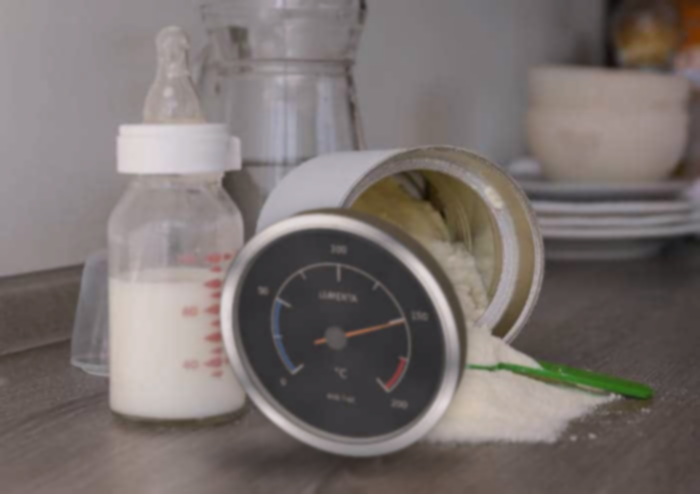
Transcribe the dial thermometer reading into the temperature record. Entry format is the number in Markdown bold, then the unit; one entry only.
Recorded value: **150** °C
